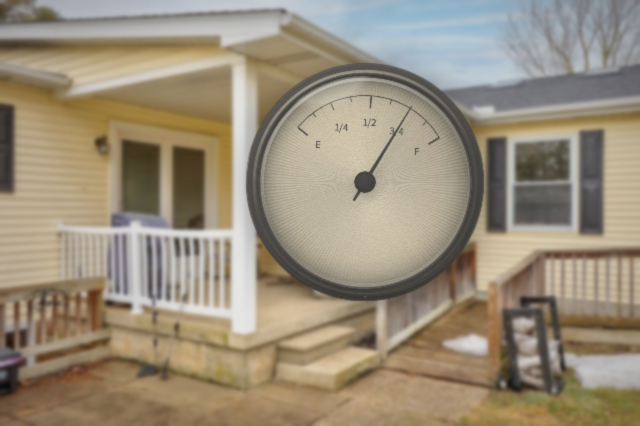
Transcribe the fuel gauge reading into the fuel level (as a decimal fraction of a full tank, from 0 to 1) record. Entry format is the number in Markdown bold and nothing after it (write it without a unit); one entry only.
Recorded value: **0.75**
